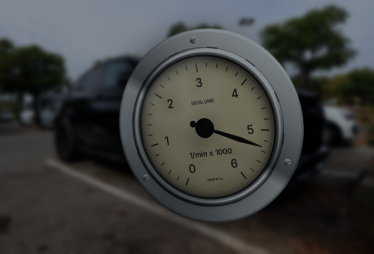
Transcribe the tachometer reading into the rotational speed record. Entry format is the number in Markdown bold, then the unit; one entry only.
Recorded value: **5300** rpm
